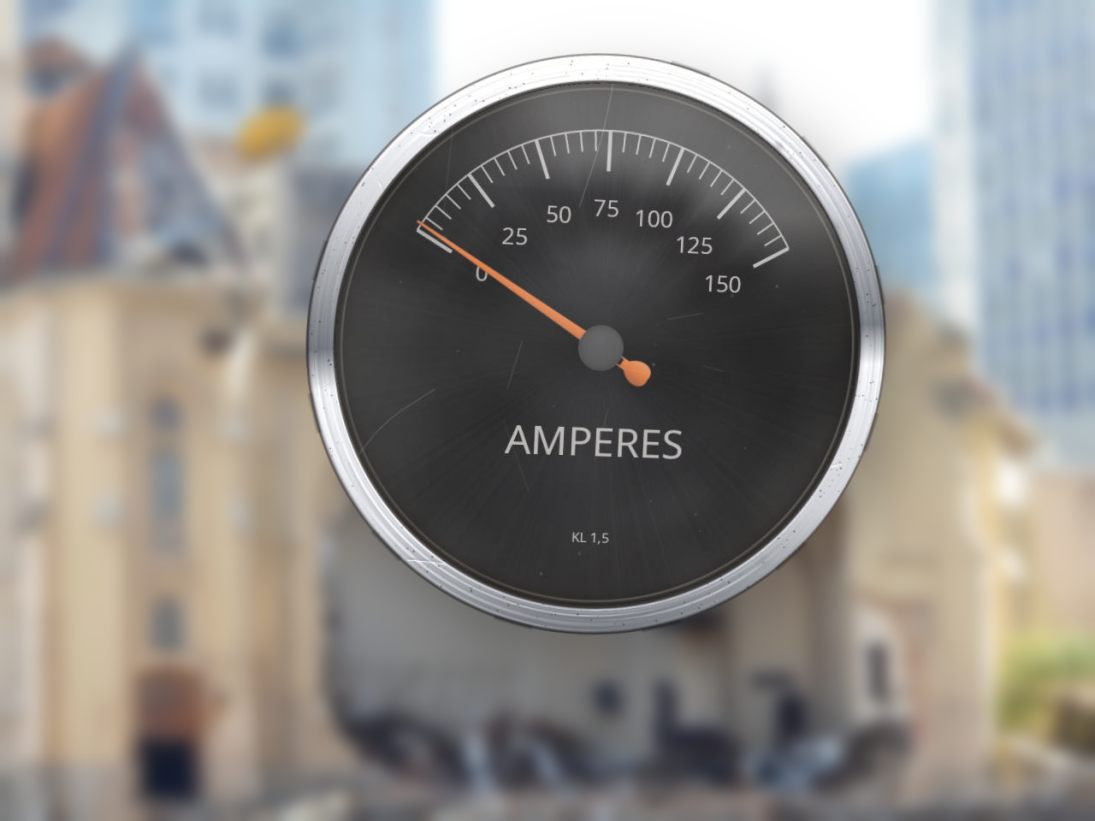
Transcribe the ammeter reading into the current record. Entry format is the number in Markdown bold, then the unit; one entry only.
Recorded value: **2.5** A
